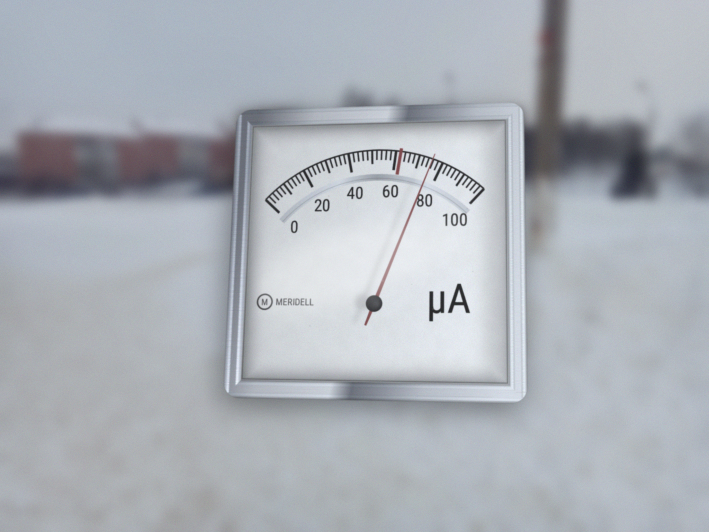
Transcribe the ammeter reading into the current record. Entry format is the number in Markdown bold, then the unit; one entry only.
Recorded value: **76** µA
